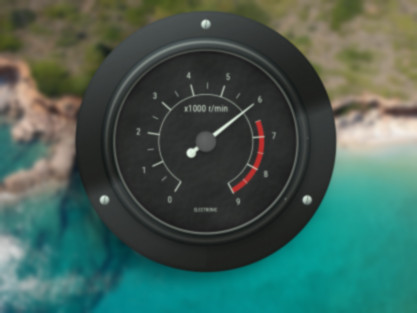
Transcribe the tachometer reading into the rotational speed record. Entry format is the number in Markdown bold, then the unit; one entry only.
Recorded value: **6000** rpm
